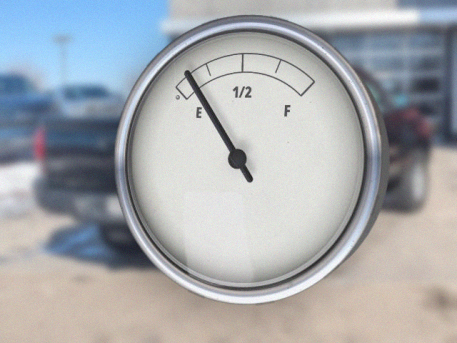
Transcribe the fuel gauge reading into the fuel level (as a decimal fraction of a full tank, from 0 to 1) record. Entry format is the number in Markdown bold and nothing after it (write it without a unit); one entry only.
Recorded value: **0.125**
